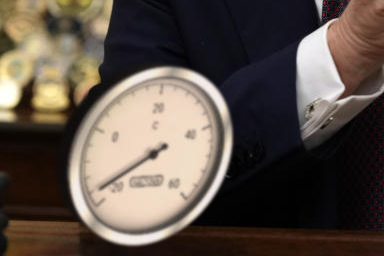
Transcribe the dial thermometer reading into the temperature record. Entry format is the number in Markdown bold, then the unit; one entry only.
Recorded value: **-16** °C
